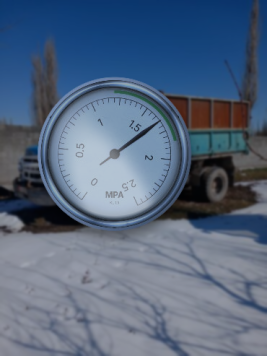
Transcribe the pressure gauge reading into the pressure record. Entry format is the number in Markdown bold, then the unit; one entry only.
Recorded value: **1.65** MPa
